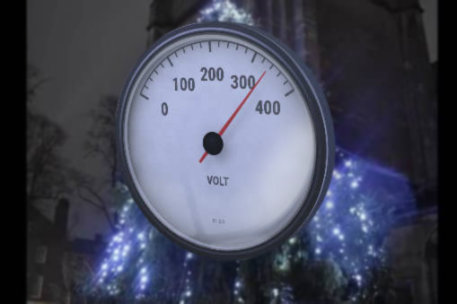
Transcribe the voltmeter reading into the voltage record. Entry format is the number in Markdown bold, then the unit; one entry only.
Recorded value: **340** V
